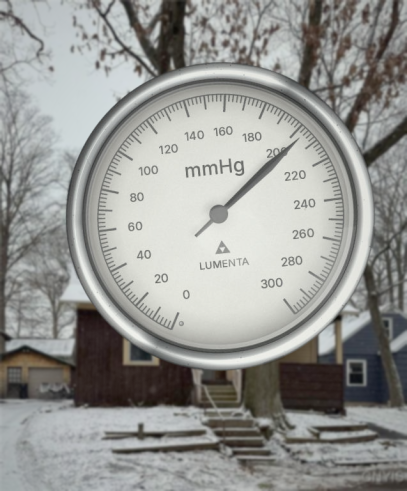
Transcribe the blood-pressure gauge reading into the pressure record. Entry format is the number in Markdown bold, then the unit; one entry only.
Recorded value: **204** mmHg
